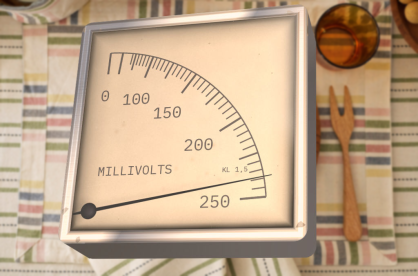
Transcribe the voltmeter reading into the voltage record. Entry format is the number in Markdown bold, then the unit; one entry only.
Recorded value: **240** mV
